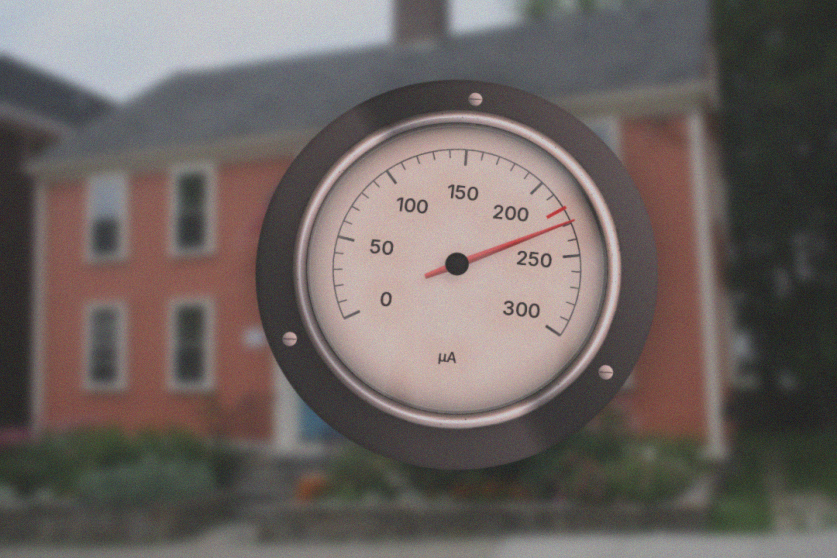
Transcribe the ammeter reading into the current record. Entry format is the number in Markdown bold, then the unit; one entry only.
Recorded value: **230** µA
